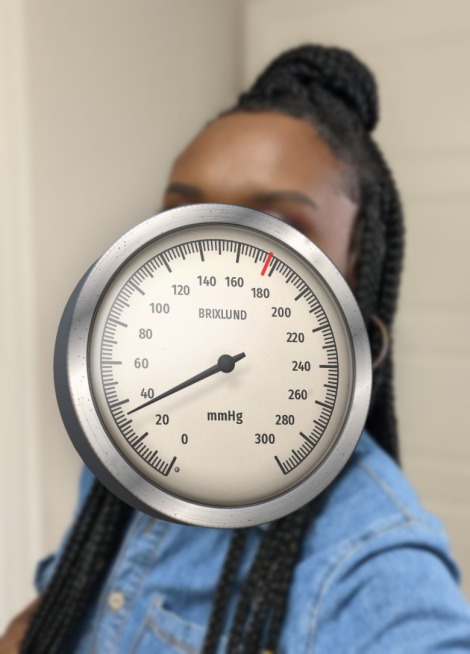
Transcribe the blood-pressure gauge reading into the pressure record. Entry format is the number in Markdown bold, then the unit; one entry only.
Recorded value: **34** mmHg
